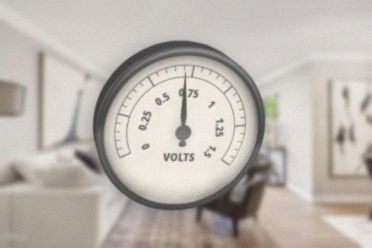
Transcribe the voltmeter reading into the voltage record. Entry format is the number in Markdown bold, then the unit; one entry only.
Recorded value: **0.7** V
